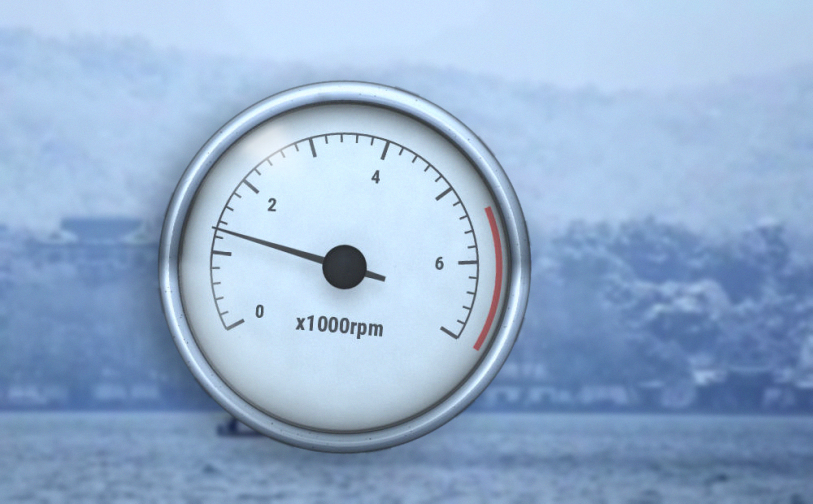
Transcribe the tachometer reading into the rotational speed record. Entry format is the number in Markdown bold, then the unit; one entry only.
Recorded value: **1300** rpm
